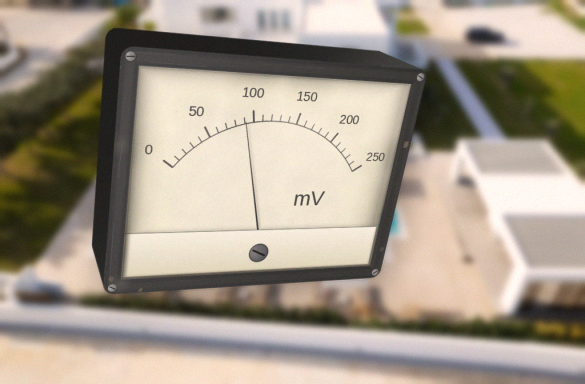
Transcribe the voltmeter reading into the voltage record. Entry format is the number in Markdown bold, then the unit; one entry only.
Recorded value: **90** mV
